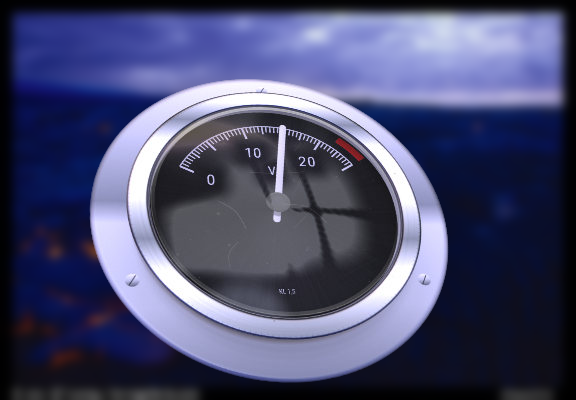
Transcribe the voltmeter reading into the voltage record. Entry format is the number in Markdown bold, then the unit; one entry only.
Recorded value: **15** V
